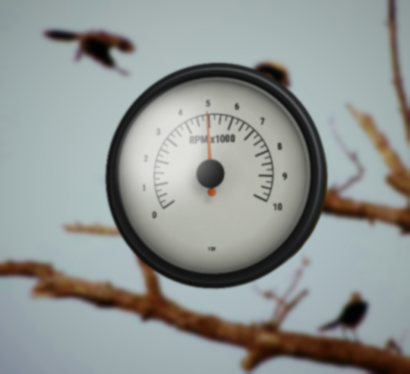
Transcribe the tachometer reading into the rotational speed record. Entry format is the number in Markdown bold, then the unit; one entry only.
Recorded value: **5000** rpm
